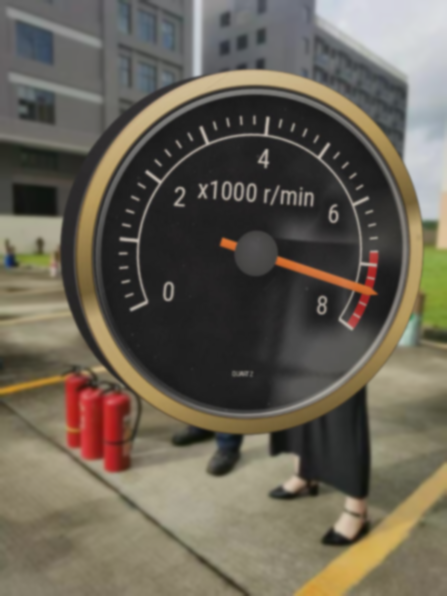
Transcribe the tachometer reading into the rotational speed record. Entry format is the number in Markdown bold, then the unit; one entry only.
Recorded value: **7400** rpm
